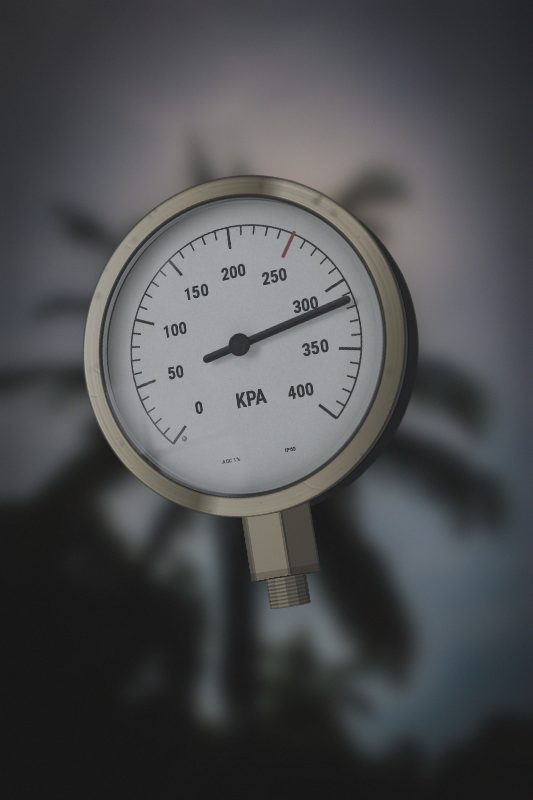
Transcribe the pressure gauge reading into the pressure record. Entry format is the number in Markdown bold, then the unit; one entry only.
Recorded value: **315** kPa
